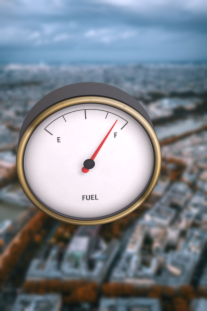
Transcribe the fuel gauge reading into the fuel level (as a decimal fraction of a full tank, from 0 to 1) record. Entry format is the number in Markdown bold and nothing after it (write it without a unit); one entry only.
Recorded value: **0.875**
